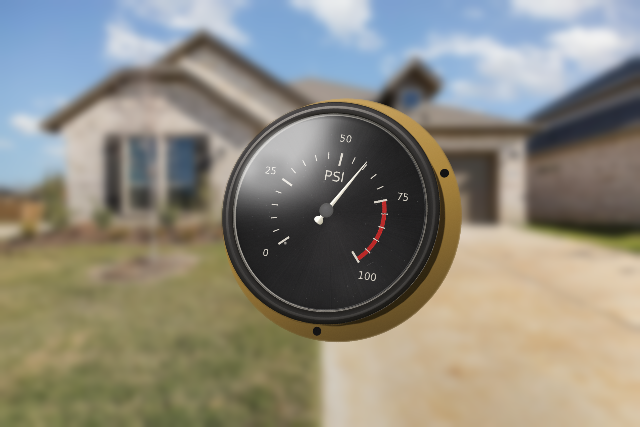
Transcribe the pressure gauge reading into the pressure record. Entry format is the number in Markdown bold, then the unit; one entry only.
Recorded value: **60** psi
